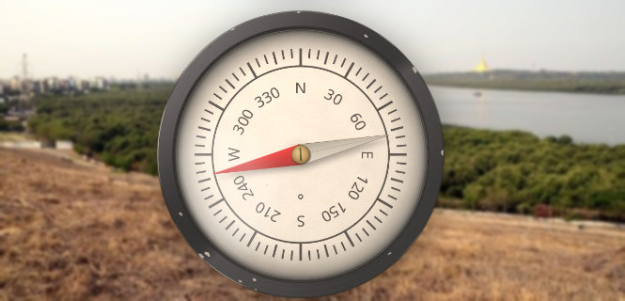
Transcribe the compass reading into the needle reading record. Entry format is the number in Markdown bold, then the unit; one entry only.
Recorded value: **257.5** °
